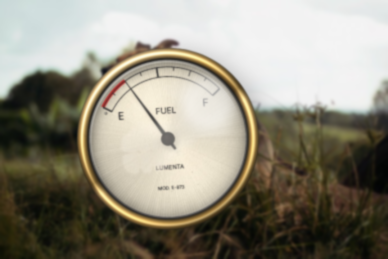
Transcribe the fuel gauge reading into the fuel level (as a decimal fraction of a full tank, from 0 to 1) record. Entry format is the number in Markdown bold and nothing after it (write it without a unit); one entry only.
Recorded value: **0.25**
